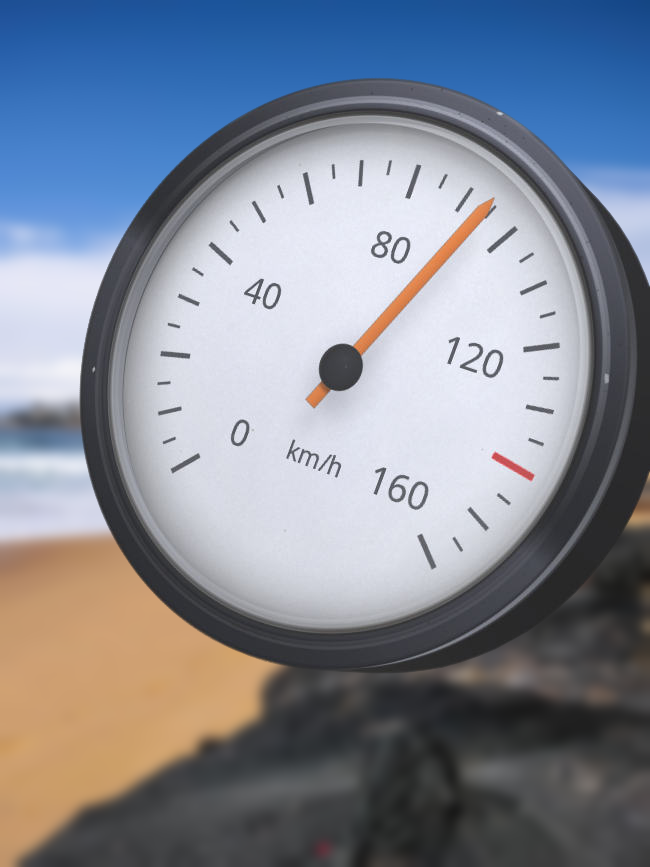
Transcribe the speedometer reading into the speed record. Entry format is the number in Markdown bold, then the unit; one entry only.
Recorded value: **95** km/h
